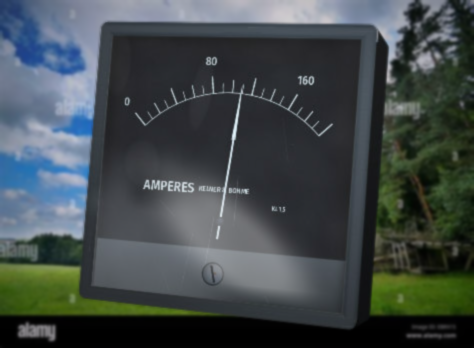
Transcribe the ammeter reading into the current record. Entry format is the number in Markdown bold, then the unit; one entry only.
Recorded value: **110** A
